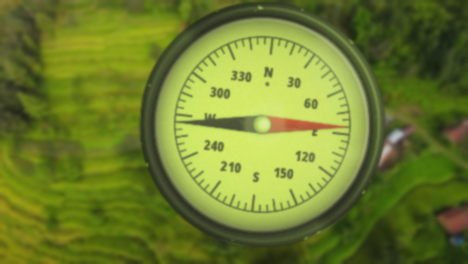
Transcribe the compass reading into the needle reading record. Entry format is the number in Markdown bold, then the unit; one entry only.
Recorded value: **85** °
